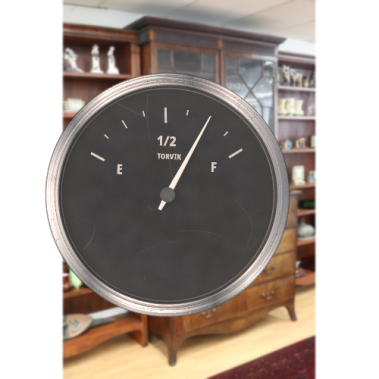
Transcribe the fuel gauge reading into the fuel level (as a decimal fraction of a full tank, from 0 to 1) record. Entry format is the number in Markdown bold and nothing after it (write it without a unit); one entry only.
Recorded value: **0.75**
